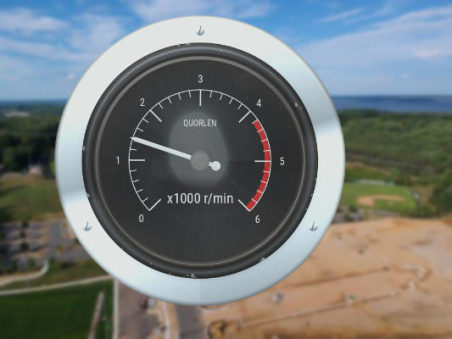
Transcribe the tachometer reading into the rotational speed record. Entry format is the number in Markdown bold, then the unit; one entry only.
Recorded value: **1400** rpm
